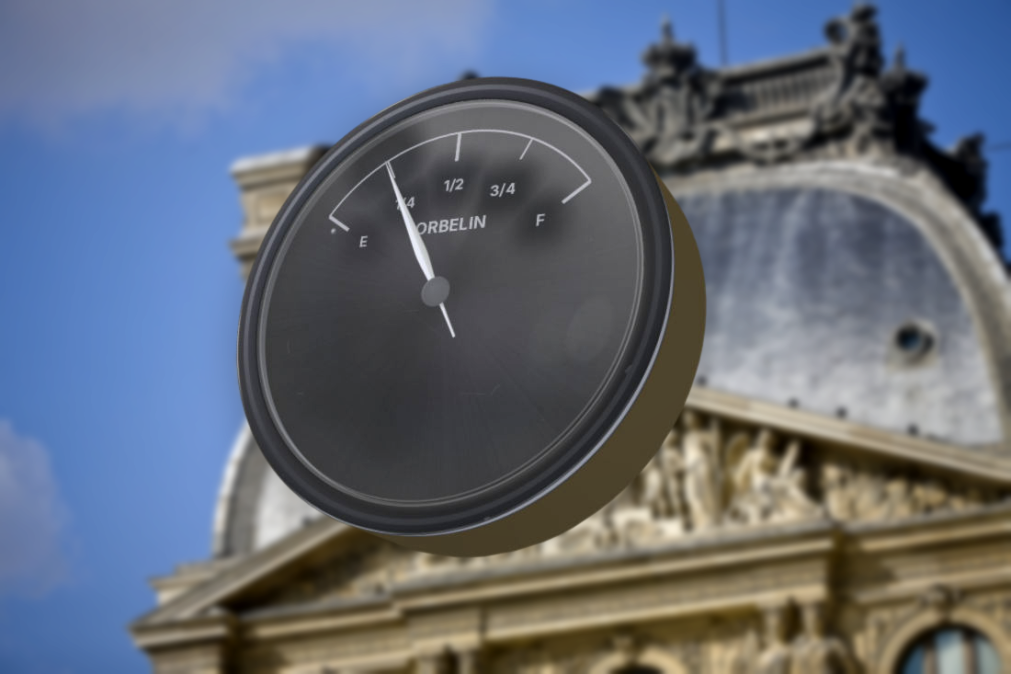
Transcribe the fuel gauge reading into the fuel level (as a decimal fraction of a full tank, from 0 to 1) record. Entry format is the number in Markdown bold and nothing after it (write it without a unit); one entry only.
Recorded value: **0.25**
